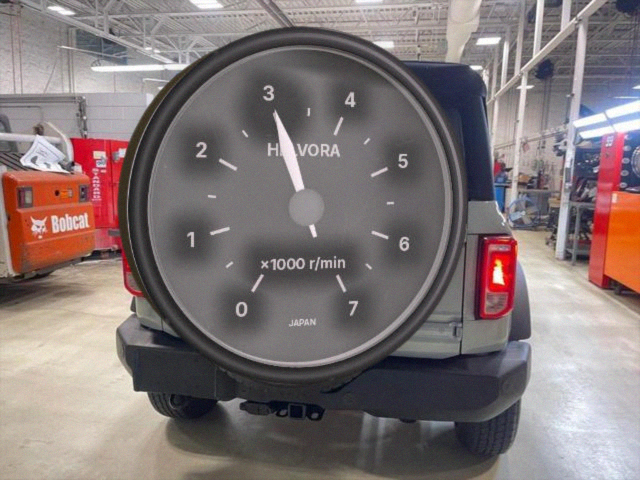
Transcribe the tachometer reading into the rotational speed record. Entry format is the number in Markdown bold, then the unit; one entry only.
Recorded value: **3000** rpm
